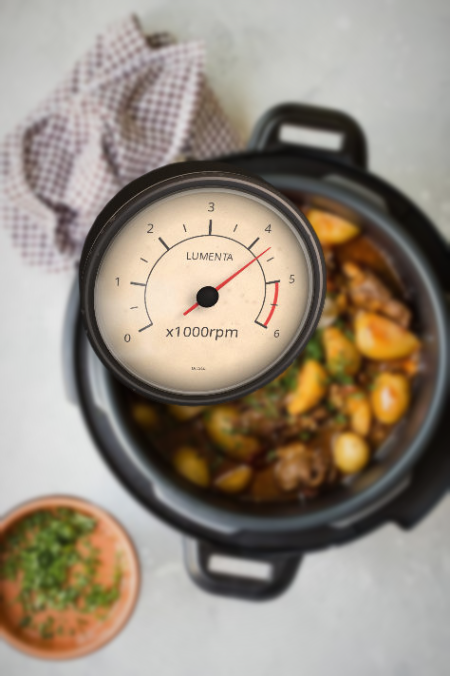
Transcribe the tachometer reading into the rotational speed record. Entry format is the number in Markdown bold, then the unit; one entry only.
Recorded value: **4250** rpm
